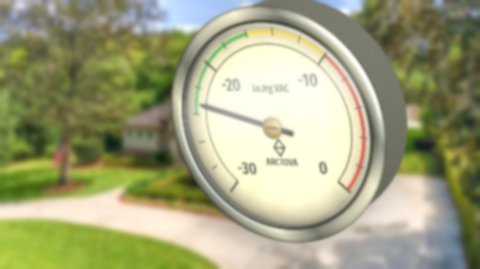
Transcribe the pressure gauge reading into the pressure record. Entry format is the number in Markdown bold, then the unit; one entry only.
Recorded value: **-23** inHg
